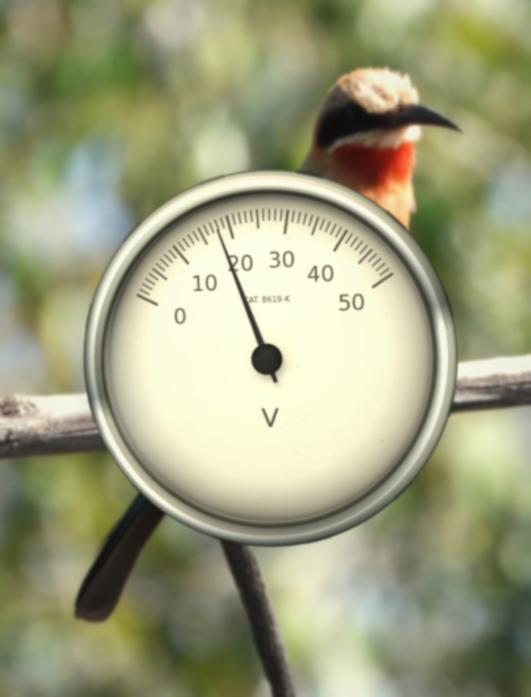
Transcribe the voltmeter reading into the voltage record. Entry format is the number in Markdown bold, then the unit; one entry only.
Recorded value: **18** V
